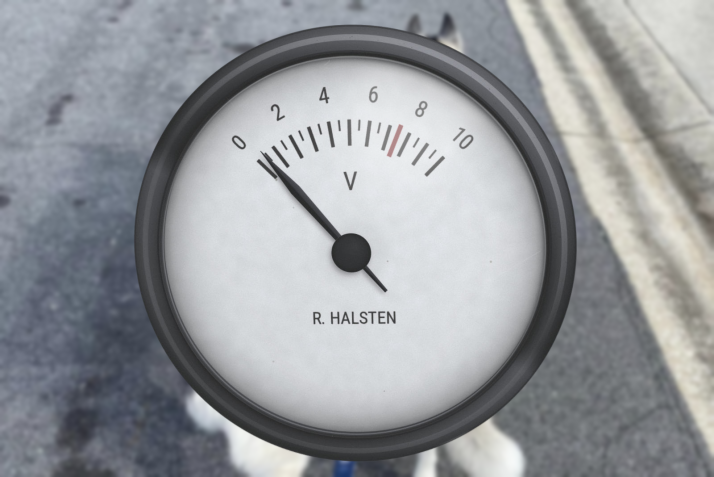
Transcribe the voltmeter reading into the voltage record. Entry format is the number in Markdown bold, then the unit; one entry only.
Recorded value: **0.5** V
